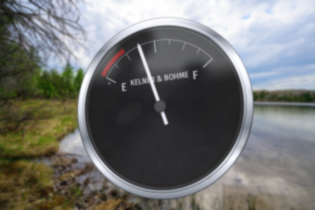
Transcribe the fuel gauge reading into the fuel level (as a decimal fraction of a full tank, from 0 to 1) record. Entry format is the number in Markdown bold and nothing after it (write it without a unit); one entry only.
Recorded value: **0.375**
